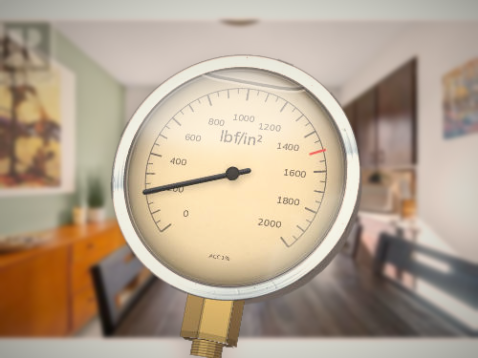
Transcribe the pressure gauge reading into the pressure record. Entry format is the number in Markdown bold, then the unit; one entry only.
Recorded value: **200** psi
